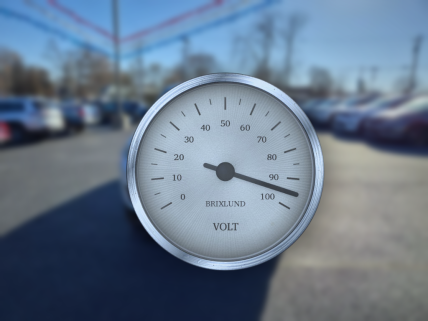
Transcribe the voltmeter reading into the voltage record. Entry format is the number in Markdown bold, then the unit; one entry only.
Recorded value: **95** V
